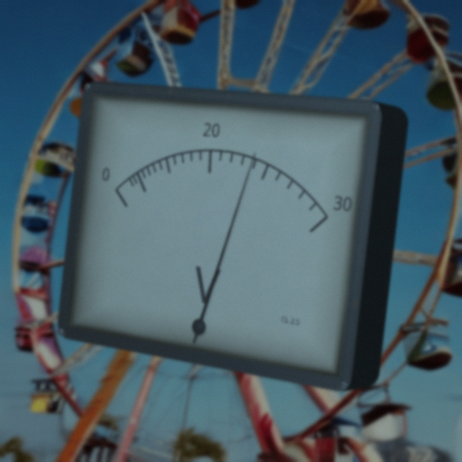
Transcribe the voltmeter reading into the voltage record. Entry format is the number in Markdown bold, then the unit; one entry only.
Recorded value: **24** V
